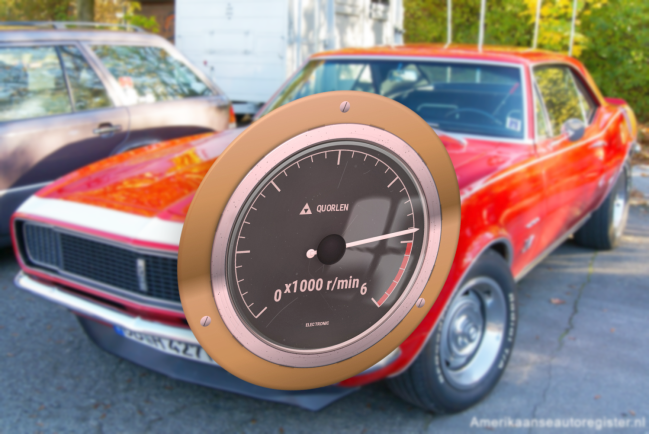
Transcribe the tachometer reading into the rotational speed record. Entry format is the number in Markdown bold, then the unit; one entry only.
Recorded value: **4800** rpm
